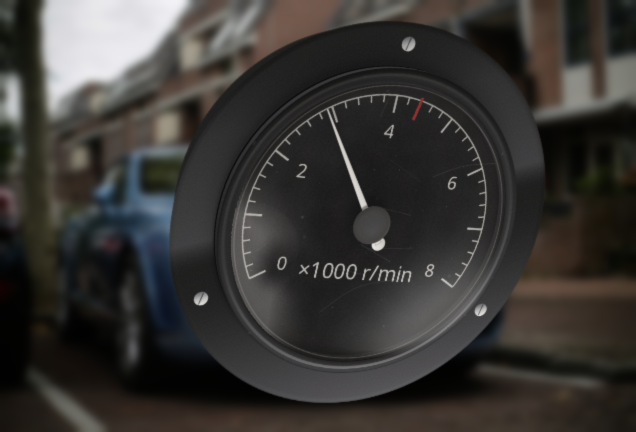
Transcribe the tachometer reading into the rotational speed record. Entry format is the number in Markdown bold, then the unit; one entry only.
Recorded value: **2900** rpm
